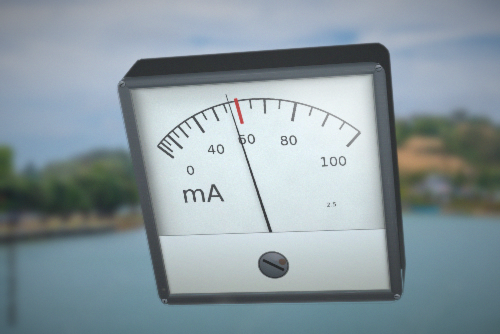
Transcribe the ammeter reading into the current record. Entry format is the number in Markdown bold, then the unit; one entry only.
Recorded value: **57.5** mA
